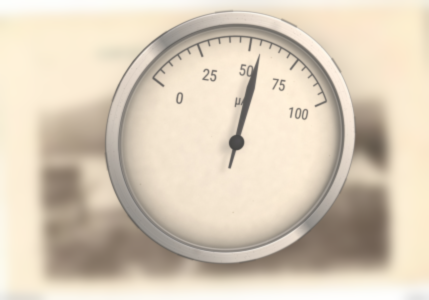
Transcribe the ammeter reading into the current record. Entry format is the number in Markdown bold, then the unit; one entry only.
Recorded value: **55** µA
